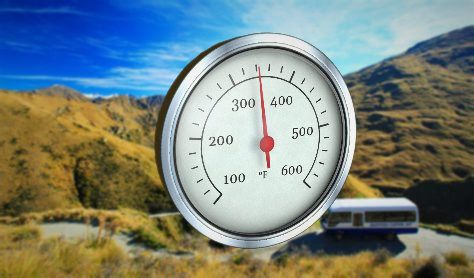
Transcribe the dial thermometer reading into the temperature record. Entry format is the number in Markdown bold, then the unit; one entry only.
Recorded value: **340** °F
